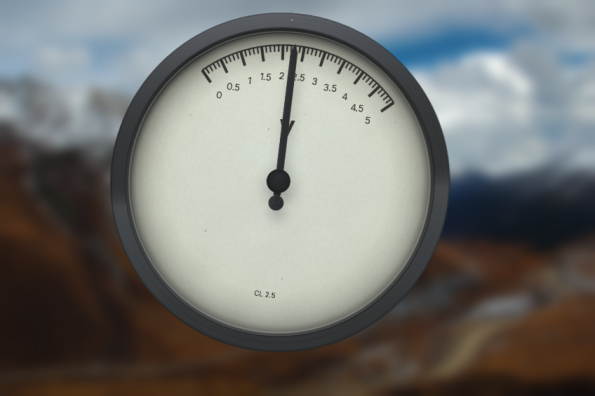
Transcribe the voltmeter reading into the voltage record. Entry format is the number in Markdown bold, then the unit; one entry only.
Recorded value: **2.3** V
